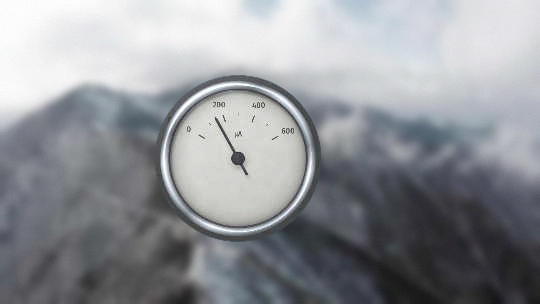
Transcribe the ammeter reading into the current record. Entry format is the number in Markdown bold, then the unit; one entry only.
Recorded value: **150** µA
